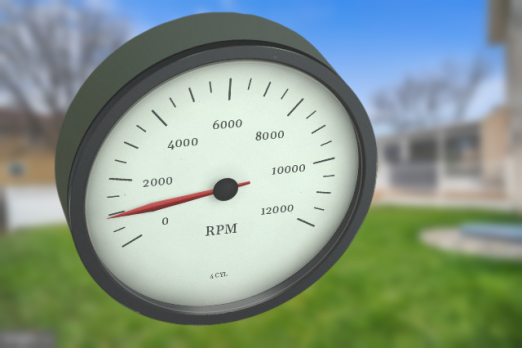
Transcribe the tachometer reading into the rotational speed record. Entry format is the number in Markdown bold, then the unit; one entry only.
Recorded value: **1000** rpm
